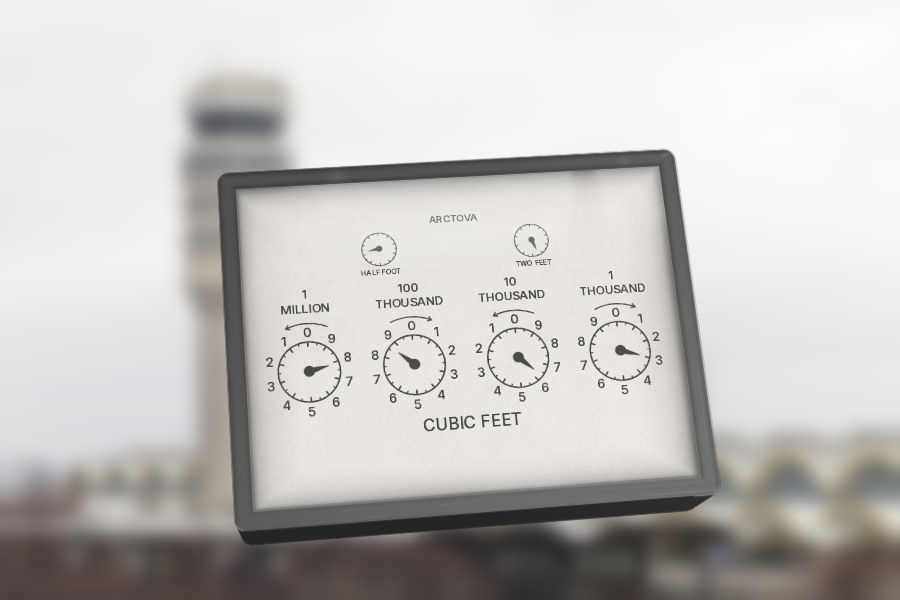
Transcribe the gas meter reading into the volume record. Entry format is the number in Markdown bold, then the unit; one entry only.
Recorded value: **786300** ft³
